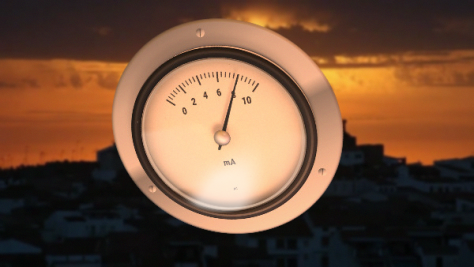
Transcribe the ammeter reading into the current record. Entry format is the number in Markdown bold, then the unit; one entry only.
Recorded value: **8** mA
